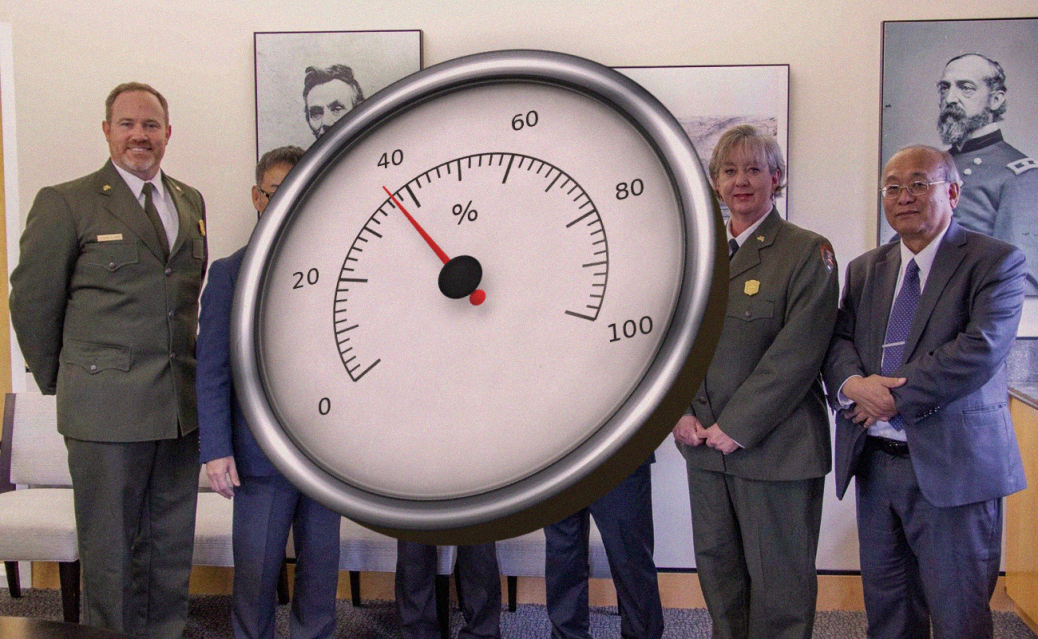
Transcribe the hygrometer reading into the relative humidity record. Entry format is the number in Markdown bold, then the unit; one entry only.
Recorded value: **37** %
